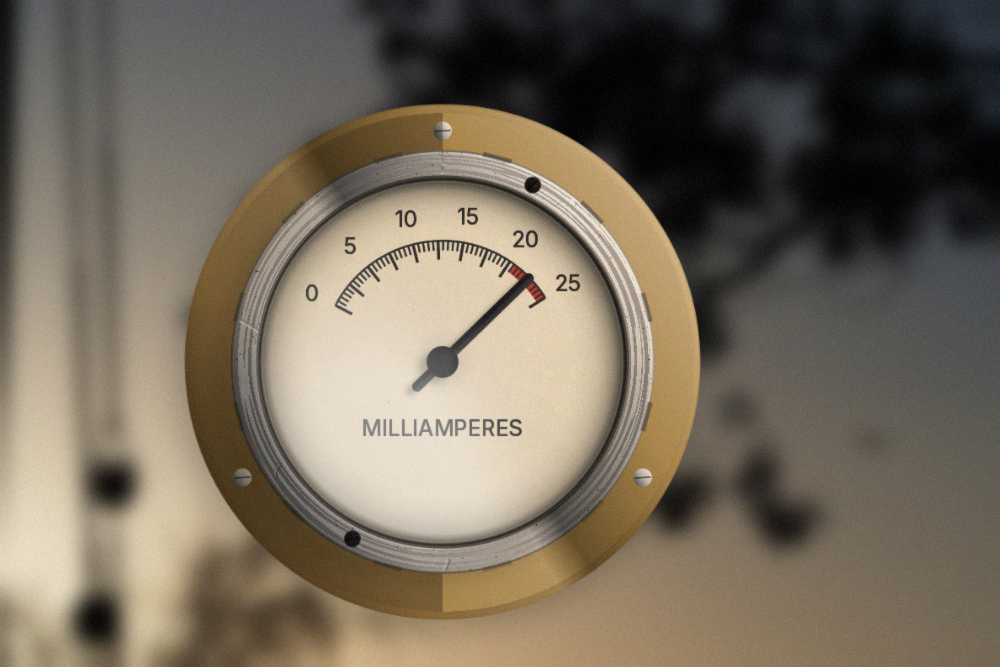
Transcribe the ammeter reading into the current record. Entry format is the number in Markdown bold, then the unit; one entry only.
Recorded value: **22.5** mA
